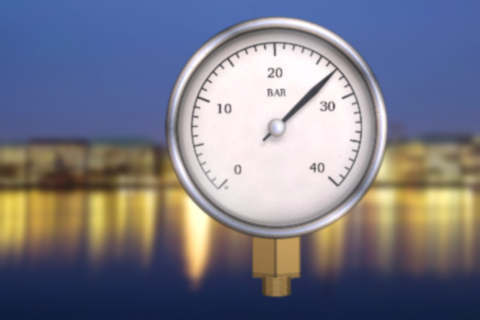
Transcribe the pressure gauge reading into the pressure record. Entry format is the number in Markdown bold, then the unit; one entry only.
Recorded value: **27** bar
